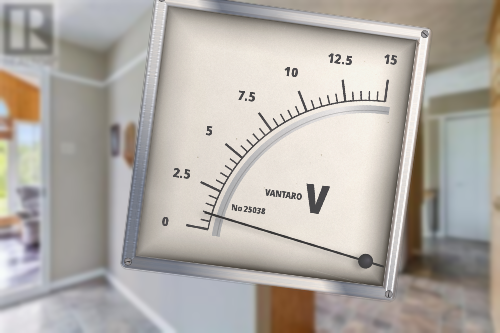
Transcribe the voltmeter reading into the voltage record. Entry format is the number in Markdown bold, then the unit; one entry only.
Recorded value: **1** V
